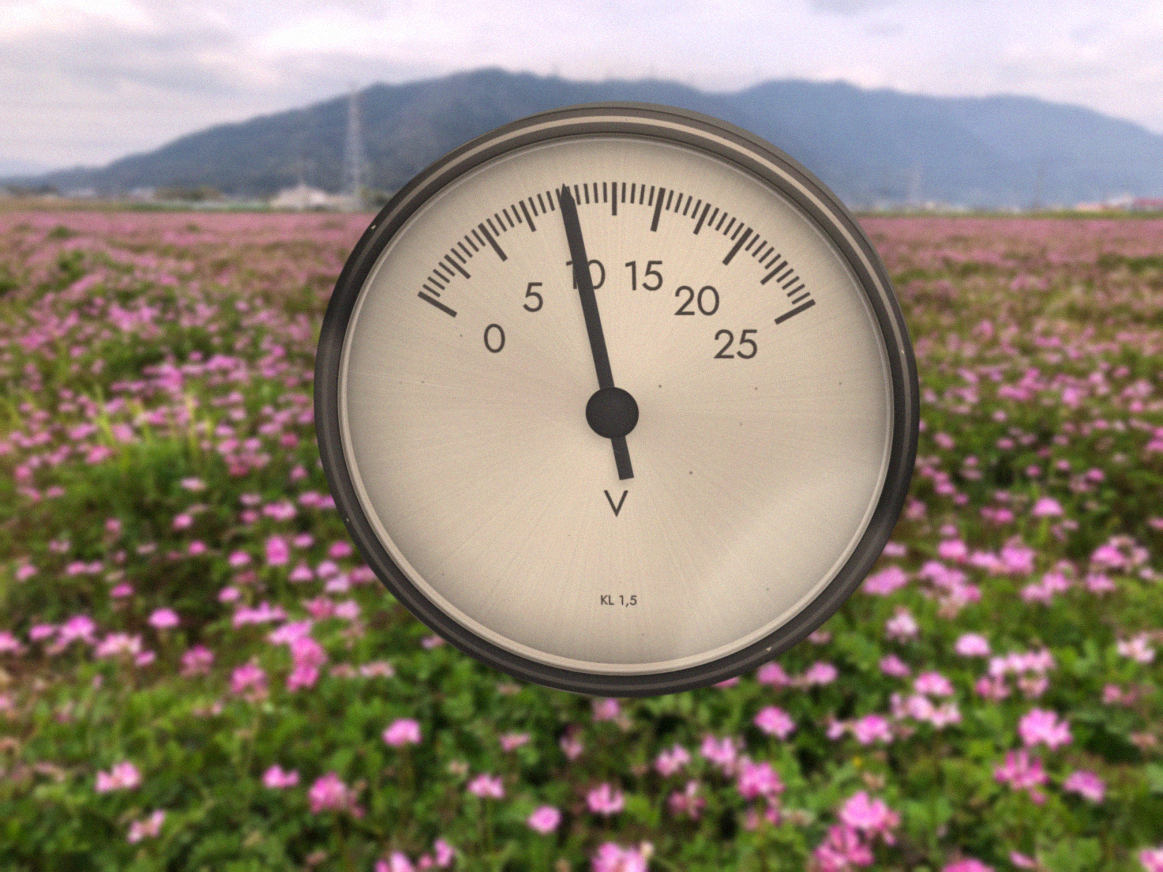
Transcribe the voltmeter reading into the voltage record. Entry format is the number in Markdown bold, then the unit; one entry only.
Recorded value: **10** V
